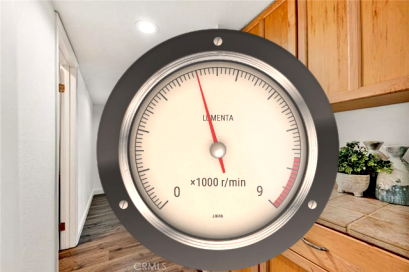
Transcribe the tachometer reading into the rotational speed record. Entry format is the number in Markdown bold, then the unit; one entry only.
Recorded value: **4000** rpm
